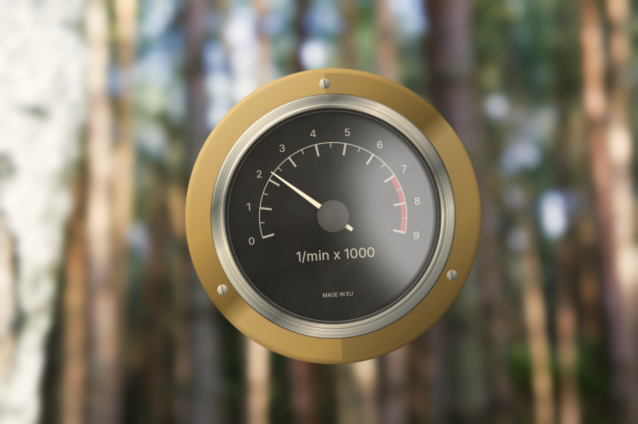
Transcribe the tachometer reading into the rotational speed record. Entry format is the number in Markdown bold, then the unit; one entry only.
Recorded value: **2250** rpm
